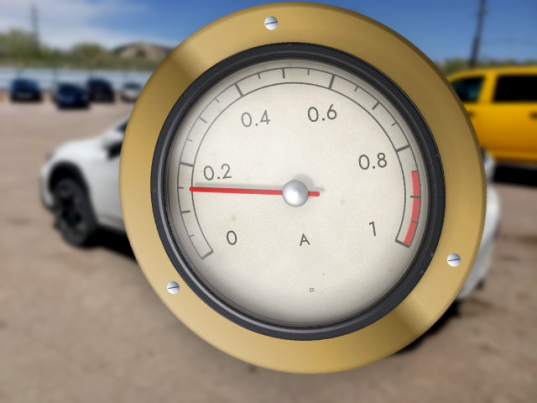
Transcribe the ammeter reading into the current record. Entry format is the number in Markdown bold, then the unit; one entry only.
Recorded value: **0.15** A
